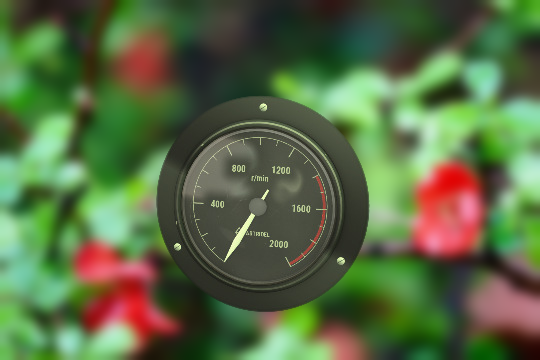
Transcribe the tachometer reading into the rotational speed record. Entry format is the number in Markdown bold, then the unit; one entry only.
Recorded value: **0** rpm
